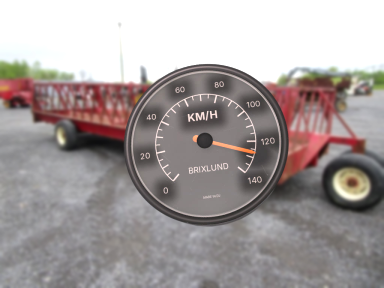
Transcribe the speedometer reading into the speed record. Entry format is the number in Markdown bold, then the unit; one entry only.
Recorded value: **127.5** km/h
